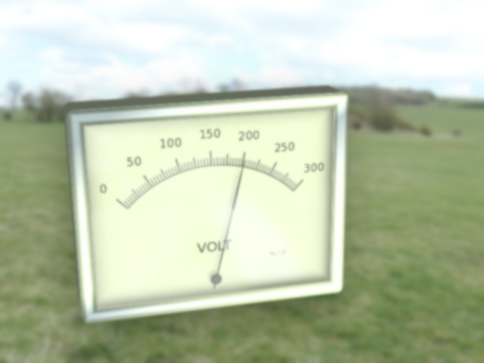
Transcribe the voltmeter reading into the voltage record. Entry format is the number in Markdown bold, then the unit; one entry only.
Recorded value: **200** V
